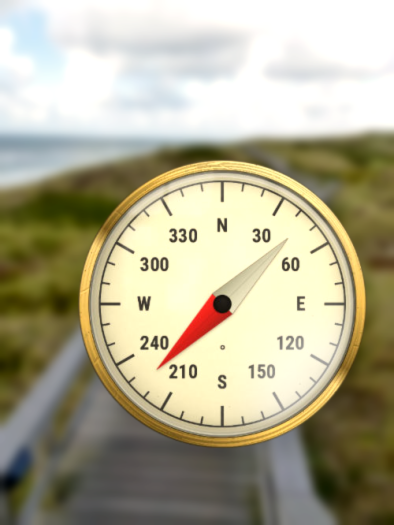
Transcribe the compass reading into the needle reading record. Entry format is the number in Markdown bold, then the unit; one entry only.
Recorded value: **225** °
